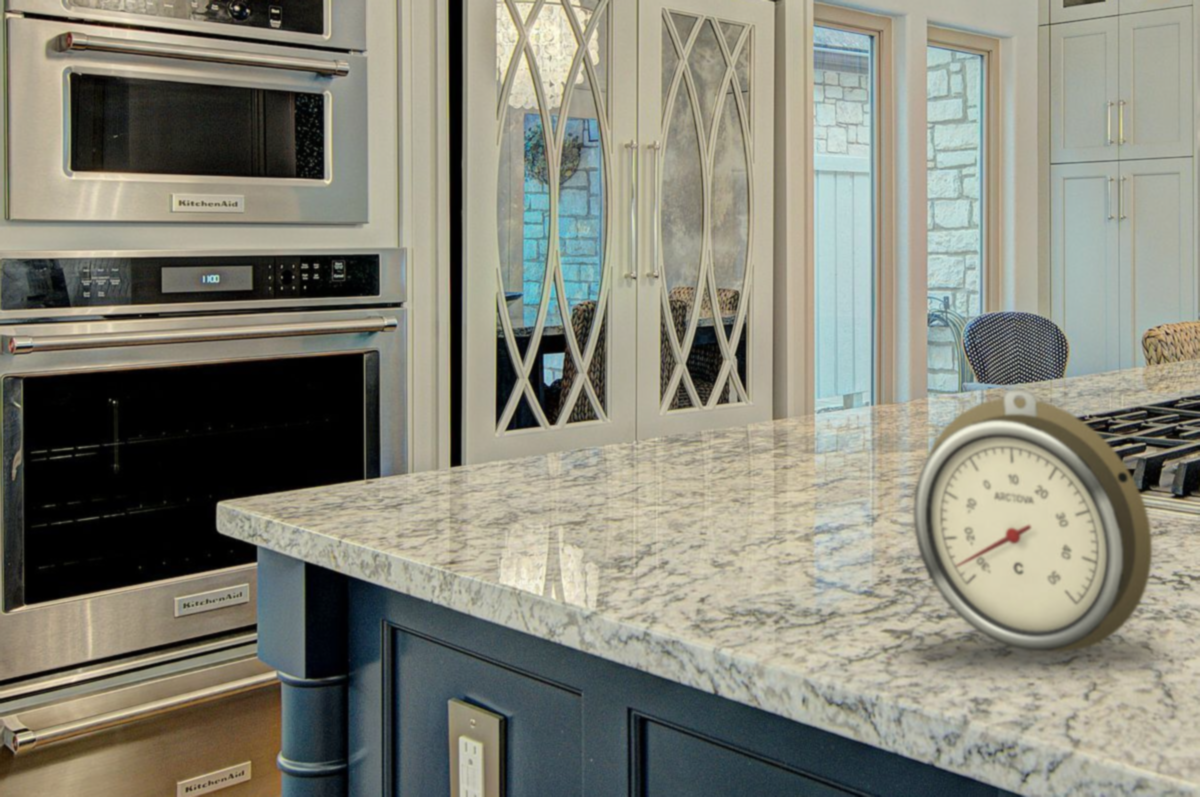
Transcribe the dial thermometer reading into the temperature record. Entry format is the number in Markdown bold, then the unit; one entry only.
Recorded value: **-26** °C
